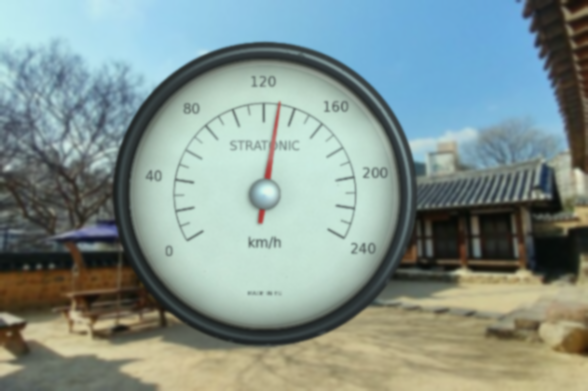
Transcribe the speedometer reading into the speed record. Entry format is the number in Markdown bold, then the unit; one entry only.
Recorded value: **130** km/h
